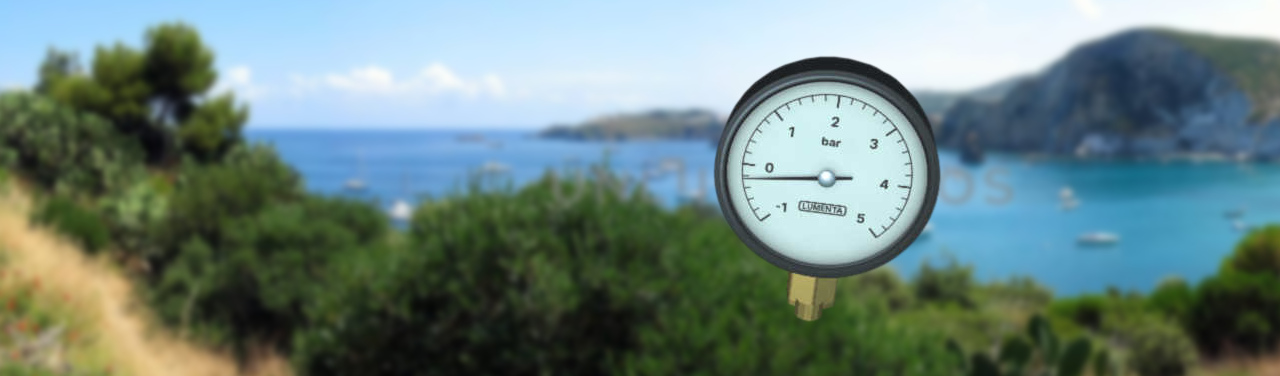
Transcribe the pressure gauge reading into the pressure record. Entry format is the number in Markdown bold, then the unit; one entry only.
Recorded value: **-0.2** bar
